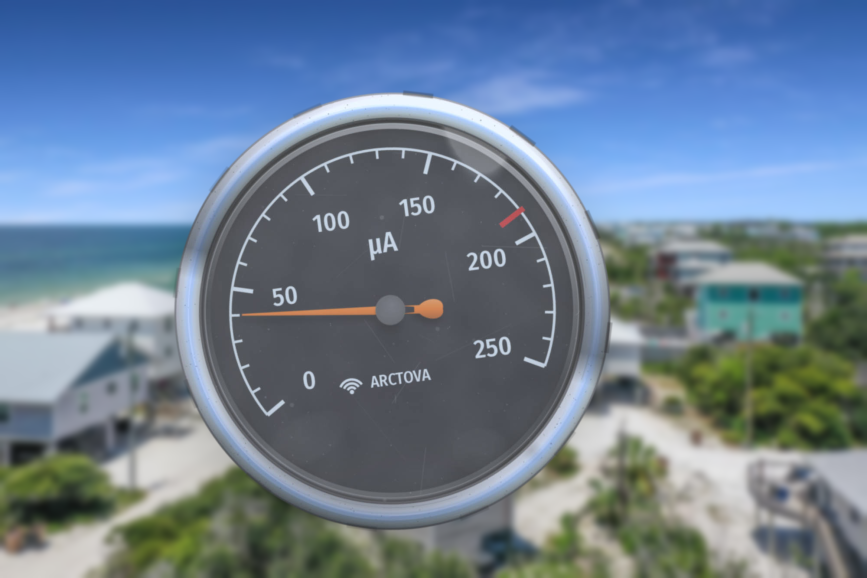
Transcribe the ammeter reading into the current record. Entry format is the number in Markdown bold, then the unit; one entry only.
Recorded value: **40** µA
